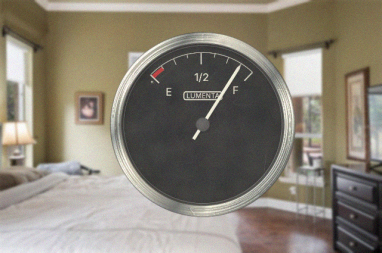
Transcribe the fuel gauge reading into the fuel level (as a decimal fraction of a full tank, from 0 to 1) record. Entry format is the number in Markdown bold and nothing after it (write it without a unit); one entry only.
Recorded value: **0.875**
